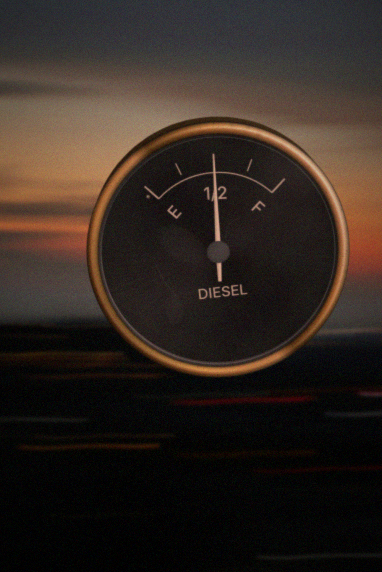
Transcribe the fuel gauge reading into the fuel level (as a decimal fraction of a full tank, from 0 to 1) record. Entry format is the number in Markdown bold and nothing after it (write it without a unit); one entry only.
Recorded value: **0.5**
